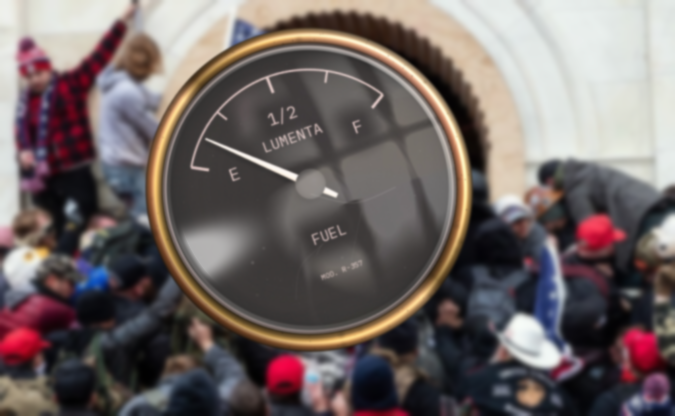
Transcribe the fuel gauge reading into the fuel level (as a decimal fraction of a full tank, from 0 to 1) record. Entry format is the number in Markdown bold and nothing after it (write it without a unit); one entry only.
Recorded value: **0.125**
